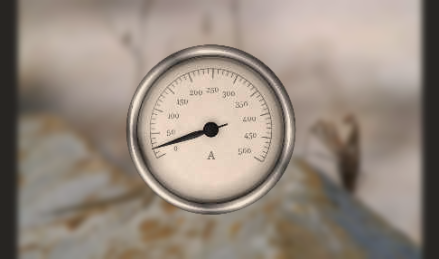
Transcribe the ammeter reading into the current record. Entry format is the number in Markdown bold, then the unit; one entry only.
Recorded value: **20** A
